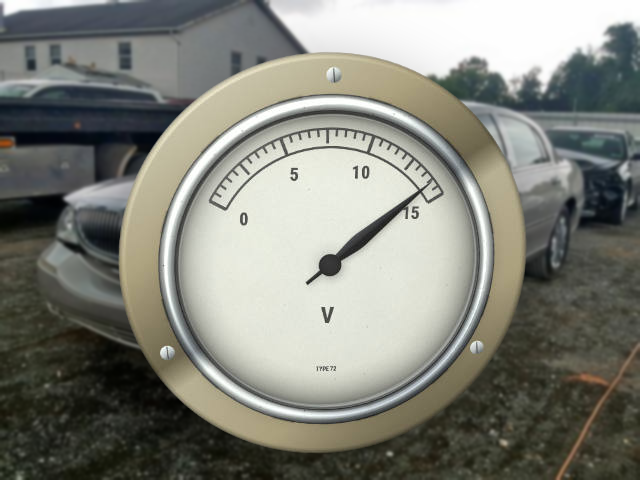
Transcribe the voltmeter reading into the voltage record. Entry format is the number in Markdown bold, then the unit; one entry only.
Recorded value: **14** V
